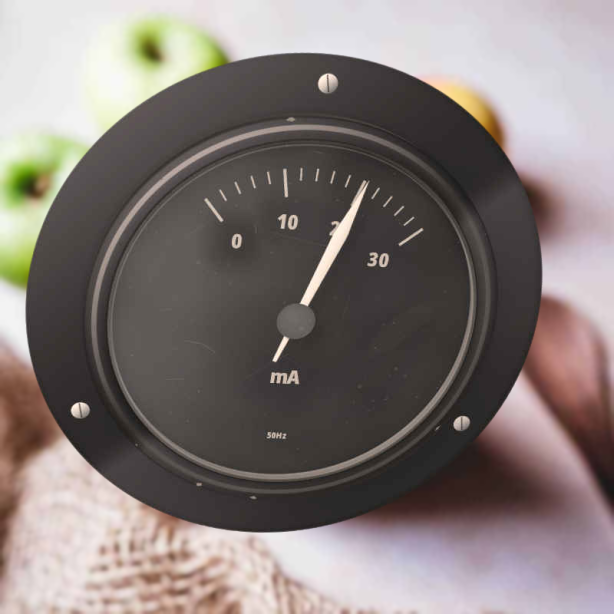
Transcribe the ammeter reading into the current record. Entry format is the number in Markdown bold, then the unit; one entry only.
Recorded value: **20** mA
